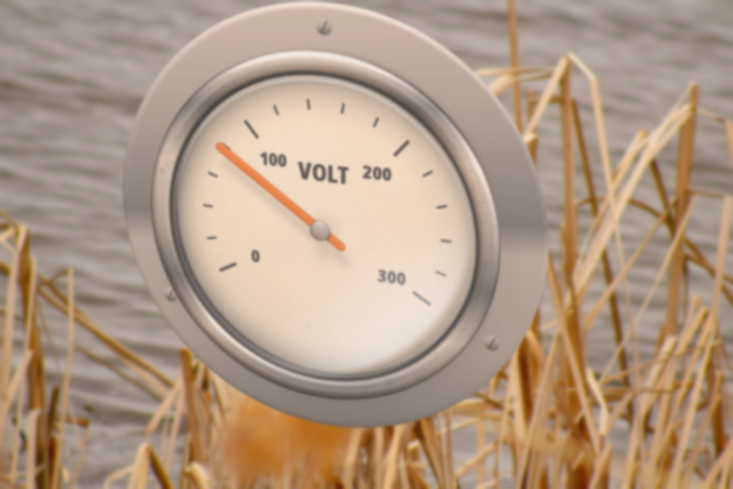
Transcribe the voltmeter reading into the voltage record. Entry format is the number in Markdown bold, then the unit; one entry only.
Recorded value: **80** V
